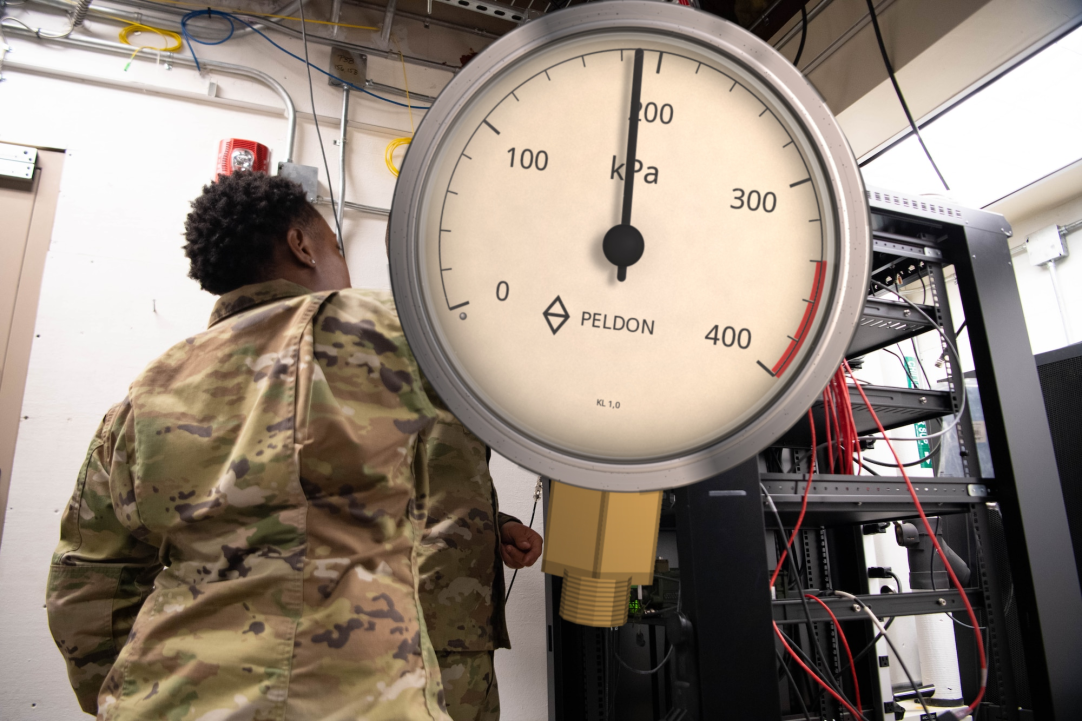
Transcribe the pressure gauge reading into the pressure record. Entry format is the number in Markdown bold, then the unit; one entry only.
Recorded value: **190** kPa
